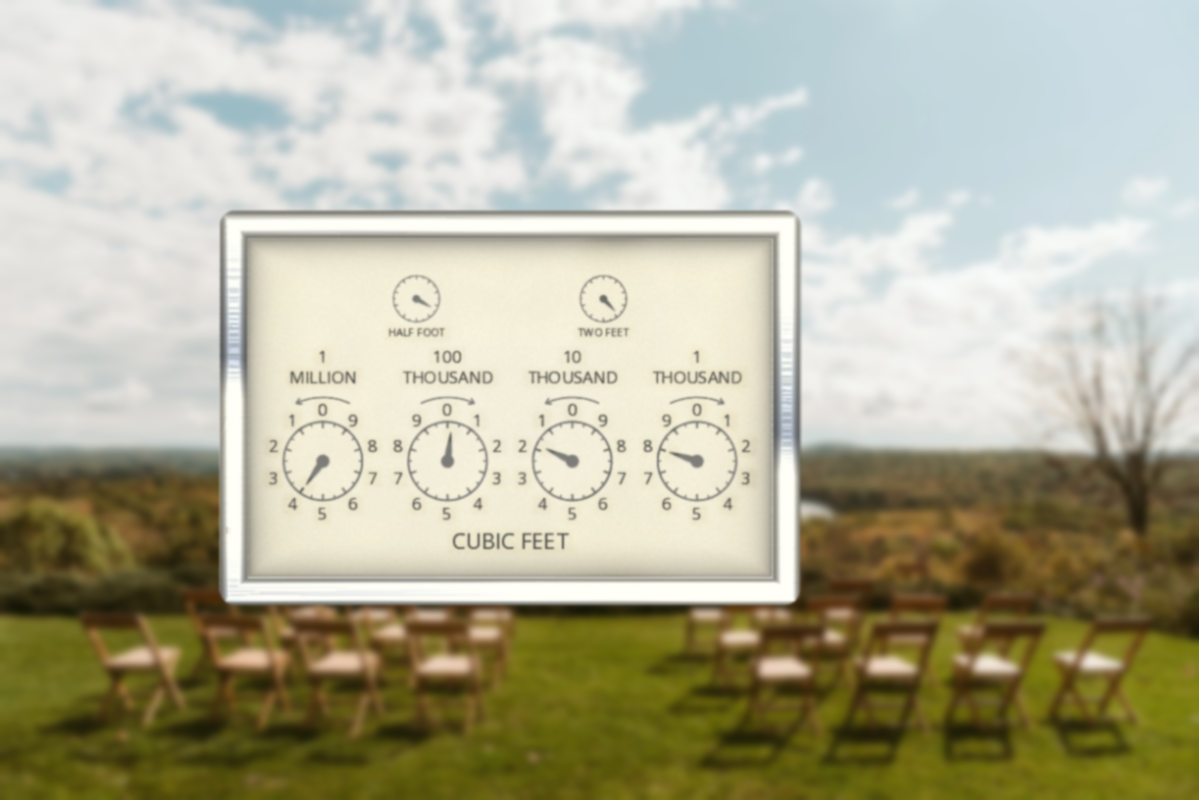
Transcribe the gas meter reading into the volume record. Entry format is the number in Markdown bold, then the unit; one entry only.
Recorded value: **401800** ft³
